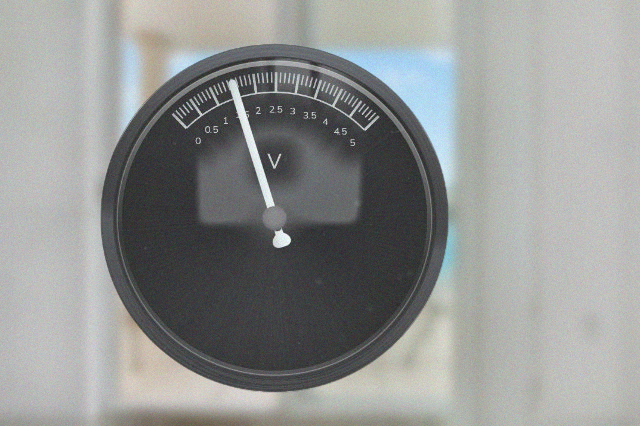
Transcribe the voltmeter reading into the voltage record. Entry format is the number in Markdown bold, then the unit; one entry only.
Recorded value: **1.5** V
